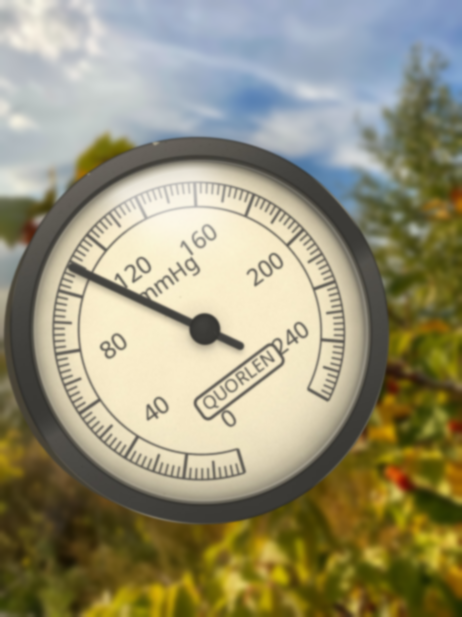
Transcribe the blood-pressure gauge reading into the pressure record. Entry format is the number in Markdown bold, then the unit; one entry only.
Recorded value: **108** mmHg
